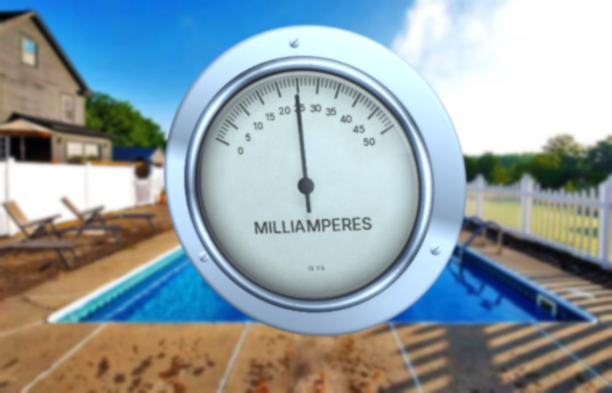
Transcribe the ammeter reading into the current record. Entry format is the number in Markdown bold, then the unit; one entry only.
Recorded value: **25** mA
